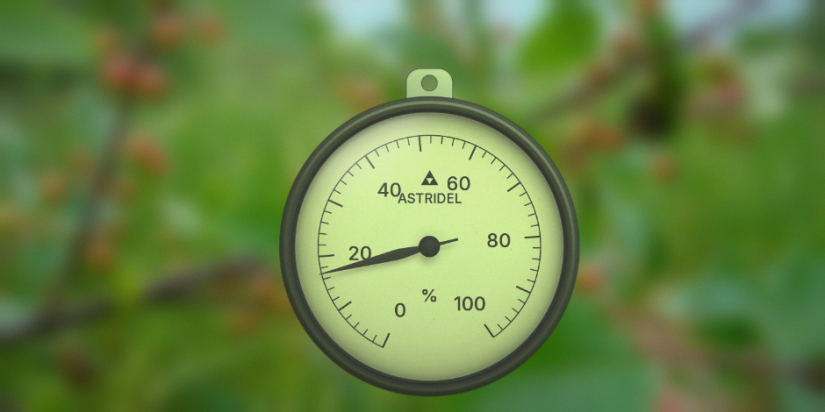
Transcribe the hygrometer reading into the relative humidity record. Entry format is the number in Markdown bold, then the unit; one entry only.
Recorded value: **17** %
